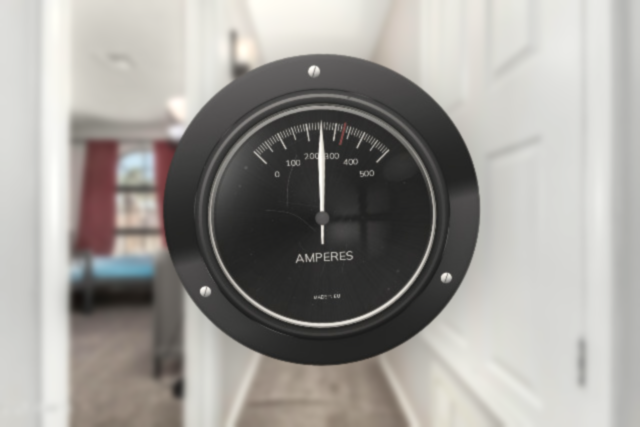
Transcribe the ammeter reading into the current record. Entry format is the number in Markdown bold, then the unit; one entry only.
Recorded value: **250** A
